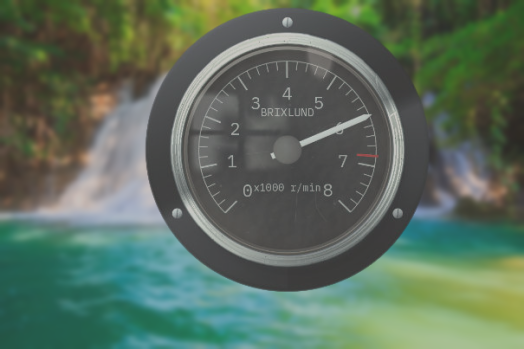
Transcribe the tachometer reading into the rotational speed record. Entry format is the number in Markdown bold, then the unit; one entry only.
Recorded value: **6000** rpm
